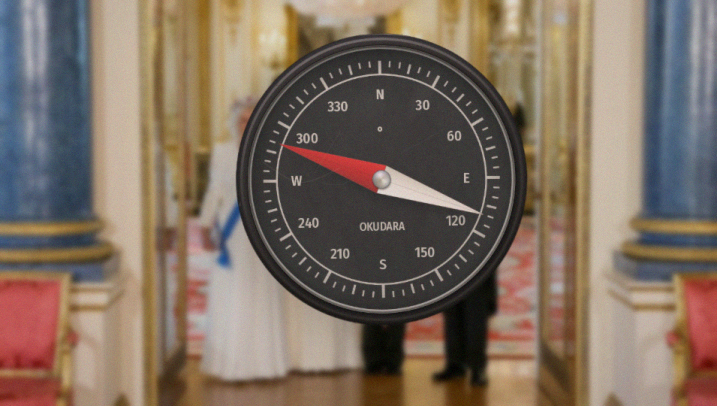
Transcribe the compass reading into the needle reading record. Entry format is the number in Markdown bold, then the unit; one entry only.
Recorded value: **290** °
